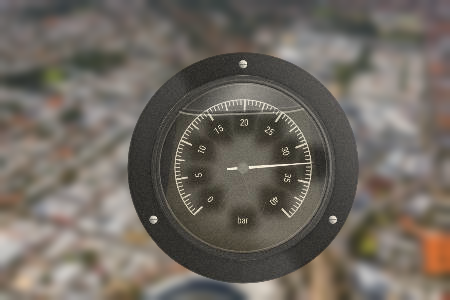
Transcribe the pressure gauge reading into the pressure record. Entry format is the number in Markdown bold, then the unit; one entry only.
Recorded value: **32.5** bar
